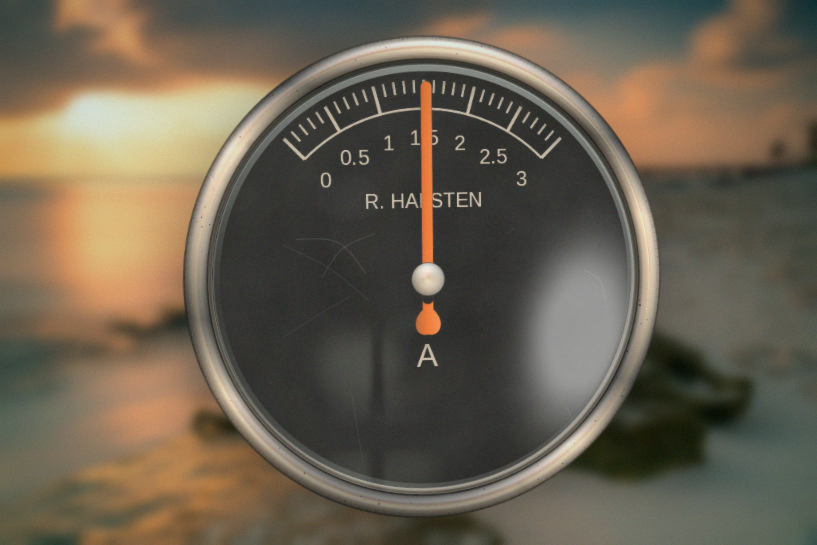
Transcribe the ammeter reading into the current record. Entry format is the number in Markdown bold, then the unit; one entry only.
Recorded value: **1.5** A
